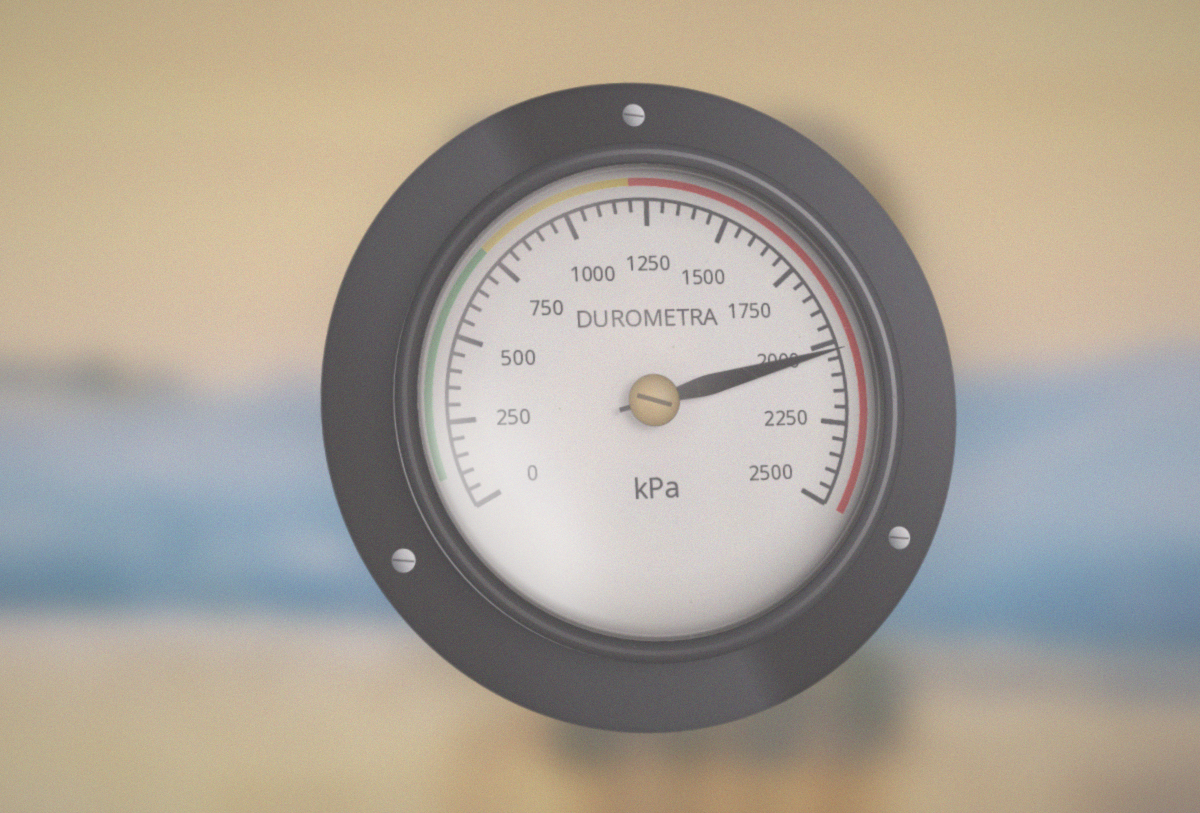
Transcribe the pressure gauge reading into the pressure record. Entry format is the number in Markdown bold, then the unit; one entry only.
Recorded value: **2025** kPa
